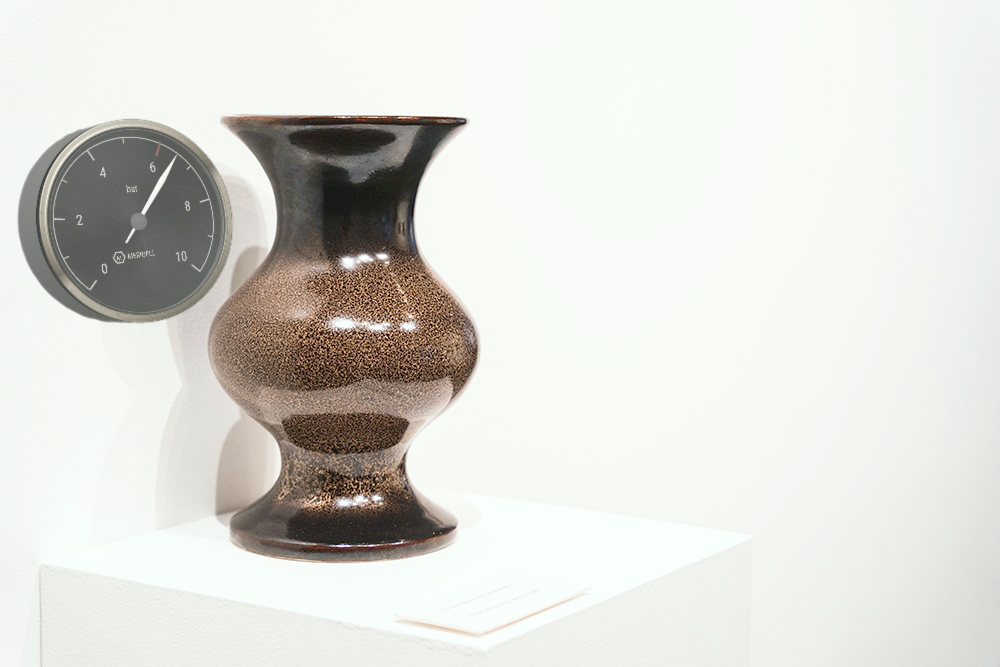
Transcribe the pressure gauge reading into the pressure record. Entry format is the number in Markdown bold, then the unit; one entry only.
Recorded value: **6.5** bar
